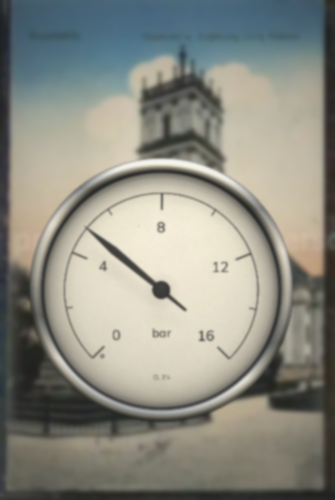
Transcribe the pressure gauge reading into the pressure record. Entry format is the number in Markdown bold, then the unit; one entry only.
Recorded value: **5** bar
